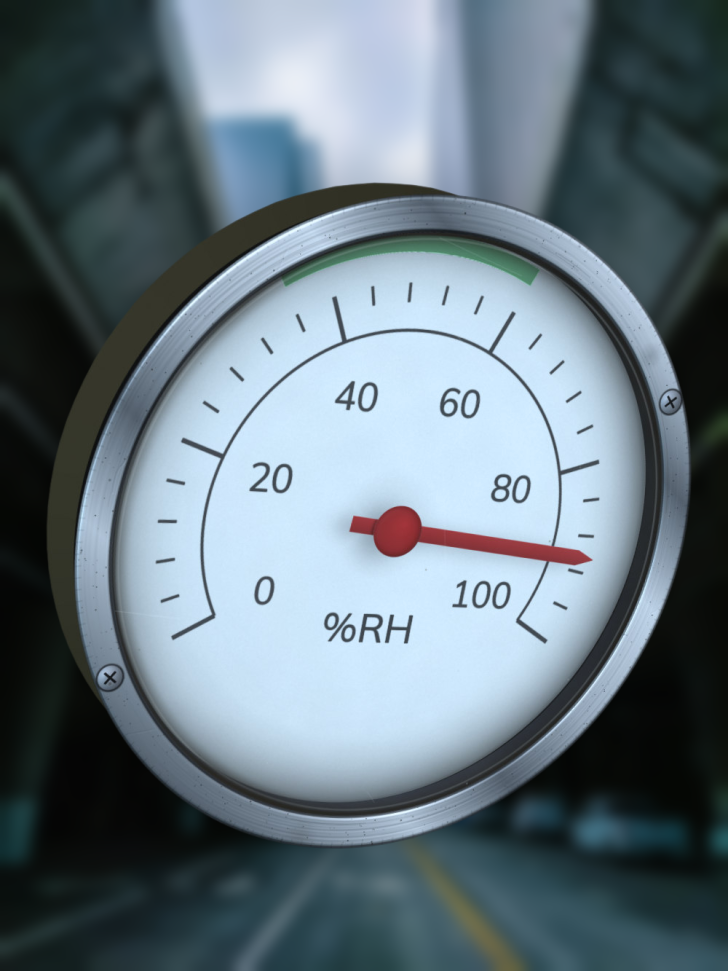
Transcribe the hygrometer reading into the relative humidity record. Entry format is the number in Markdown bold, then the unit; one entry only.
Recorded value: **90** %
